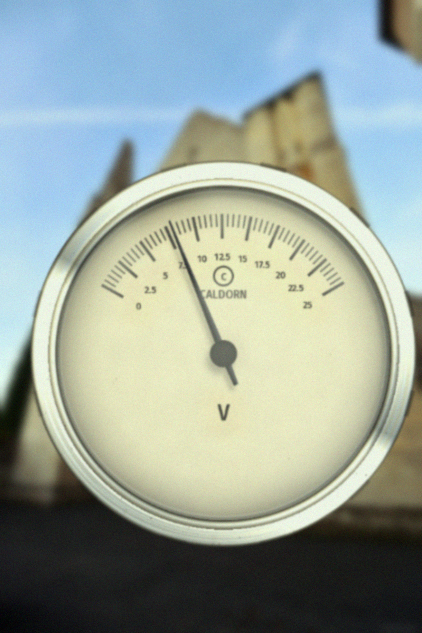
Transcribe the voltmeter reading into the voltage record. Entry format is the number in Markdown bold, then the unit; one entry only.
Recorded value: **8** V
